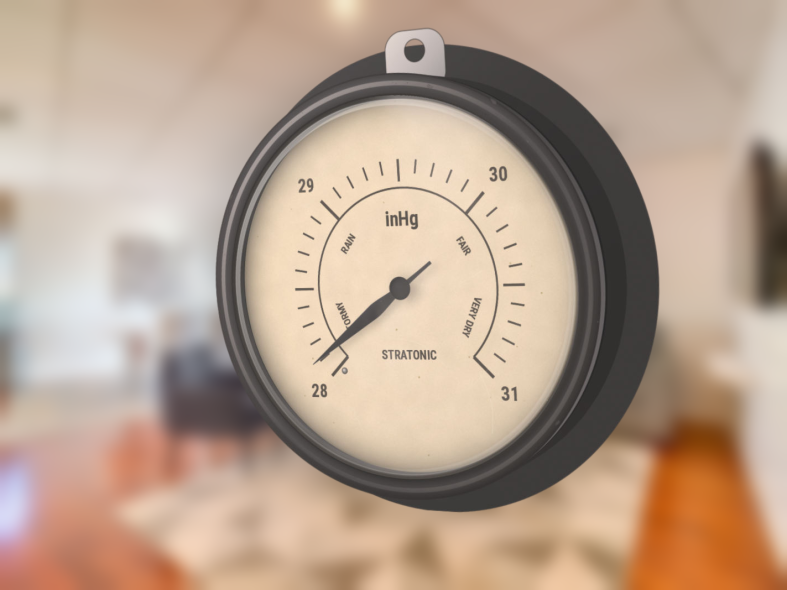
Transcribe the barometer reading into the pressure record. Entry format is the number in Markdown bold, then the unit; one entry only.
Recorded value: **28.1** inHg
